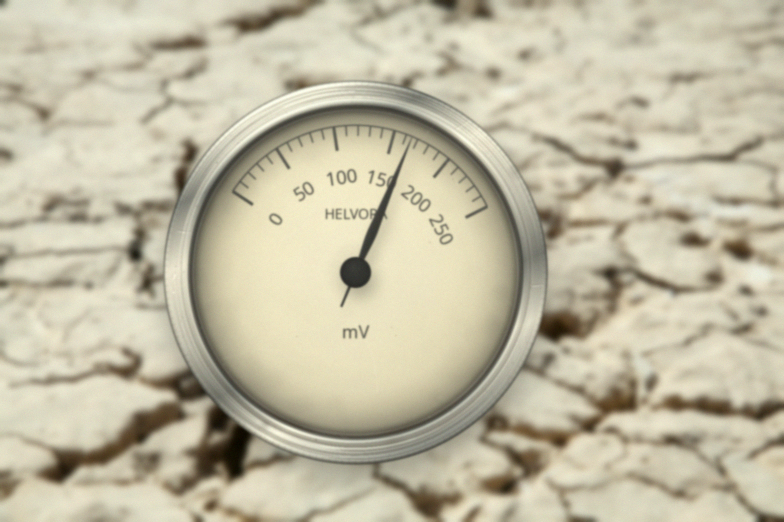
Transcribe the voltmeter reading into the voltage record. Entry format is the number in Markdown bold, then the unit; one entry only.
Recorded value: **165** mV
